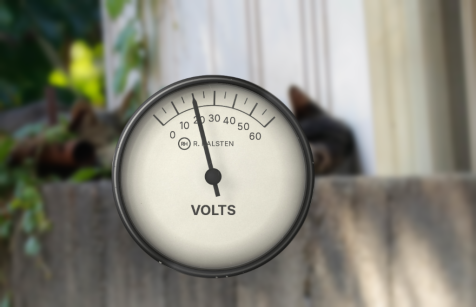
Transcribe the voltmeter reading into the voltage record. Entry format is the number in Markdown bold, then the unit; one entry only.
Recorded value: **20** V
